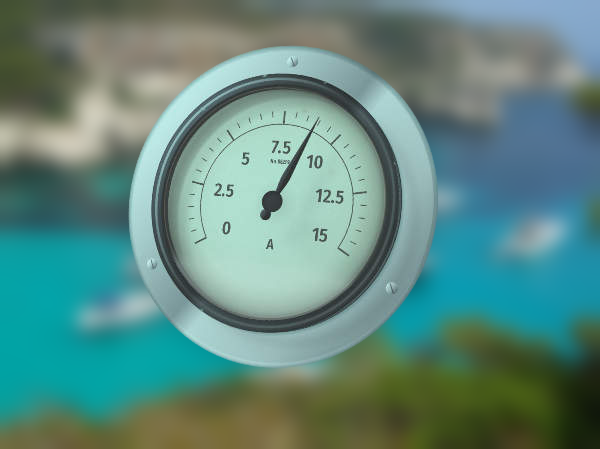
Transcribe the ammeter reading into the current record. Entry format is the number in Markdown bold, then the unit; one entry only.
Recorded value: **9** A
